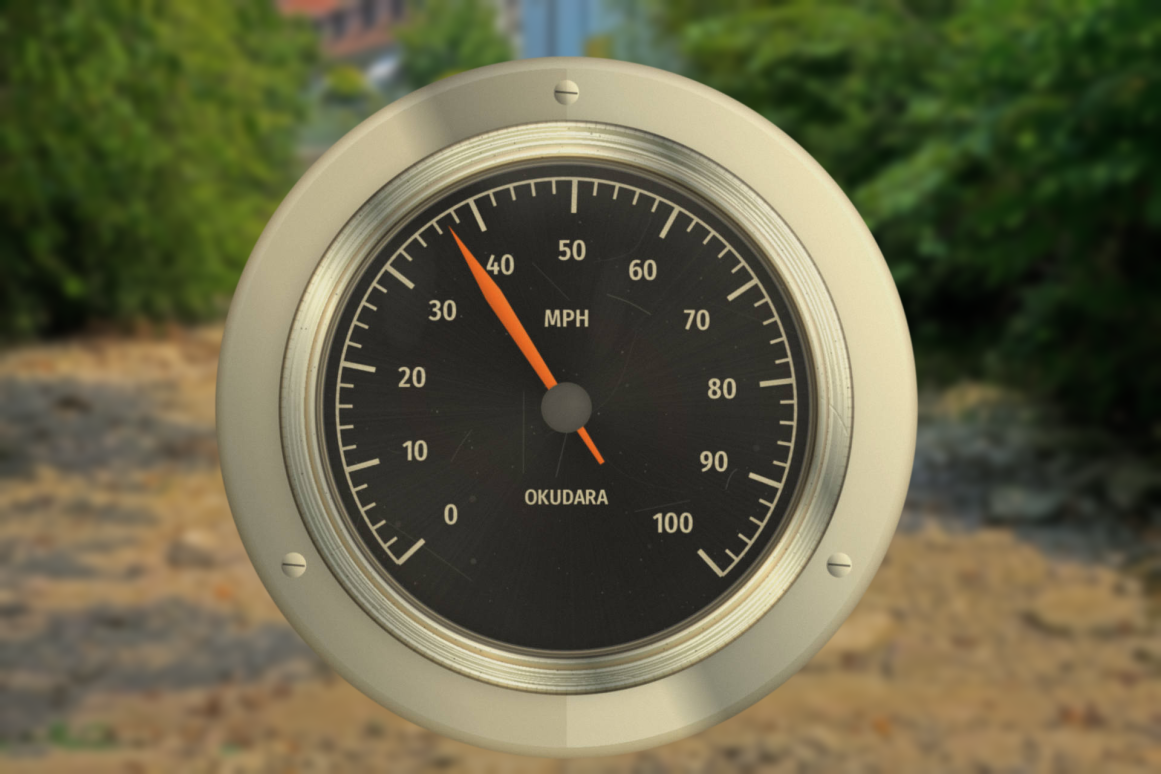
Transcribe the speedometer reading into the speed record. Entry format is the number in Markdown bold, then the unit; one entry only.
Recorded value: **37** mph
